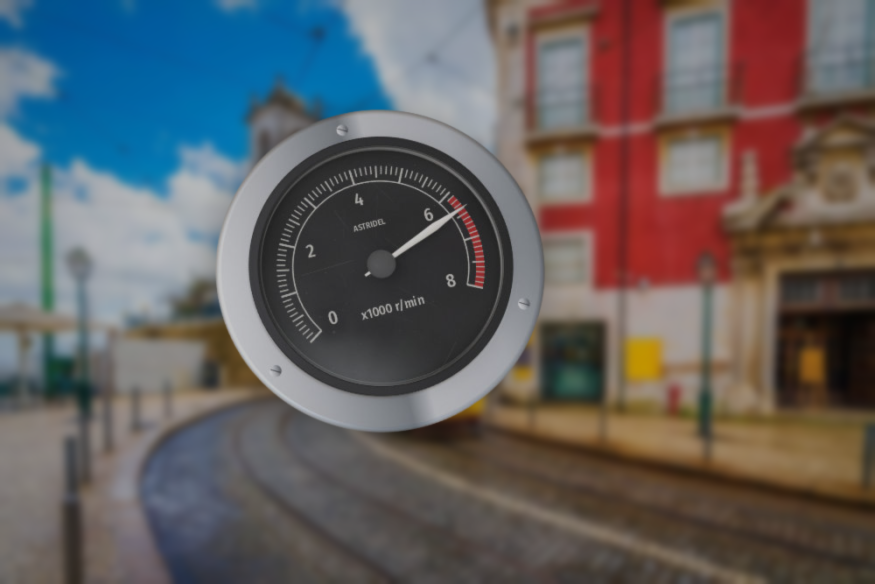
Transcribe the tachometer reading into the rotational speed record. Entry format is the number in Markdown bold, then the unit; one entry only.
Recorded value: **6400** rpm
